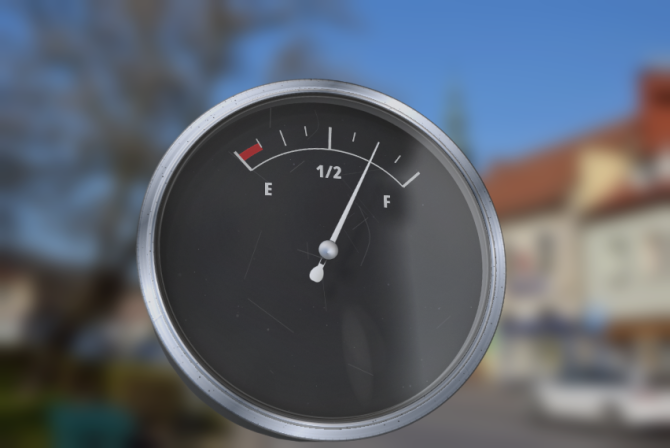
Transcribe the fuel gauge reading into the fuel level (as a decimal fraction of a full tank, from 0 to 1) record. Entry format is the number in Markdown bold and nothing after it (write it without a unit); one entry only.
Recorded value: **0.75**
